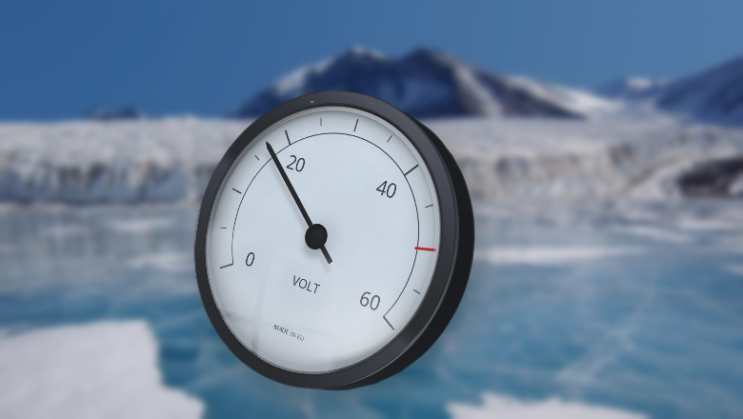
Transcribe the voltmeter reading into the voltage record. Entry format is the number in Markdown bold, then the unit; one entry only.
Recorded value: **17.5** V
